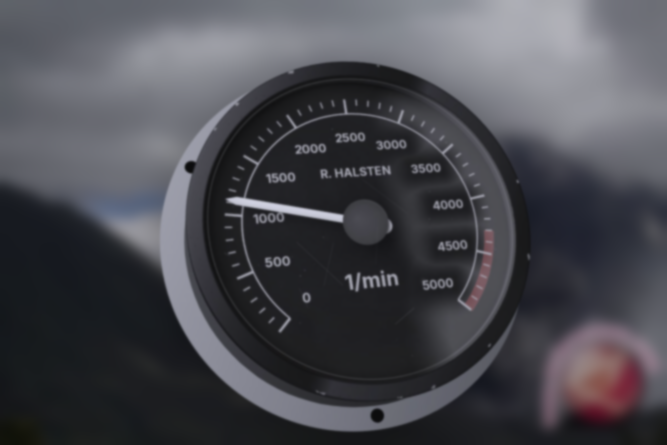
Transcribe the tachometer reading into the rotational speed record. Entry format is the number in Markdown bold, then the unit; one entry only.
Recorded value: **1100** rpm
